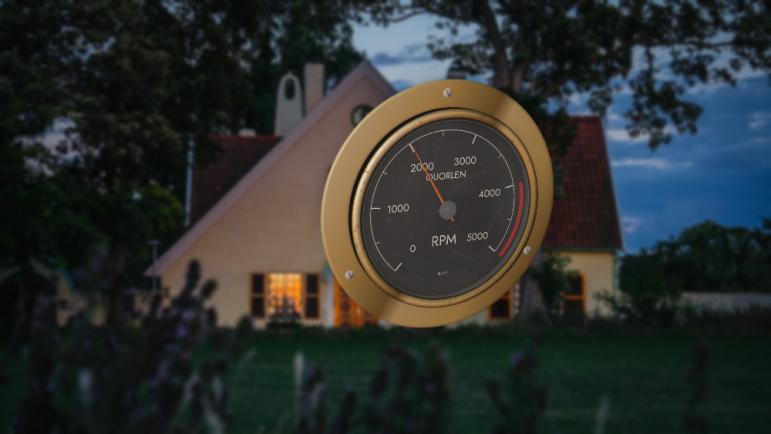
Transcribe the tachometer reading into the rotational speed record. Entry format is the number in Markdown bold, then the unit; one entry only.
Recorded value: **2000** rpm
